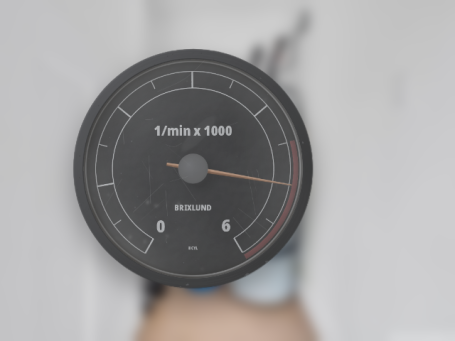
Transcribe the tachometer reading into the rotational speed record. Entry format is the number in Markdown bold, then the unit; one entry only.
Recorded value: **5000** rpm
